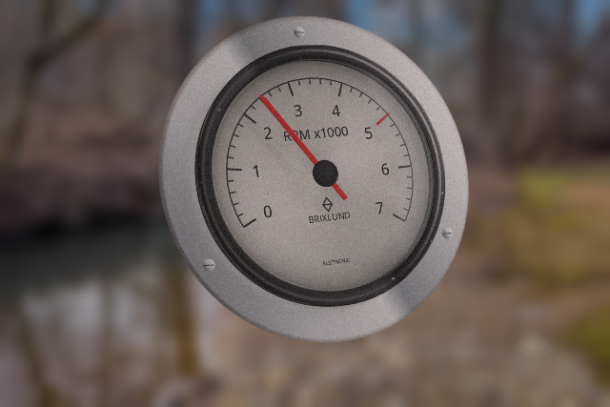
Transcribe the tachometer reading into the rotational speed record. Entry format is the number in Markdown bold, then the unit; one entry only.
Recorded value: **2400** rpm
